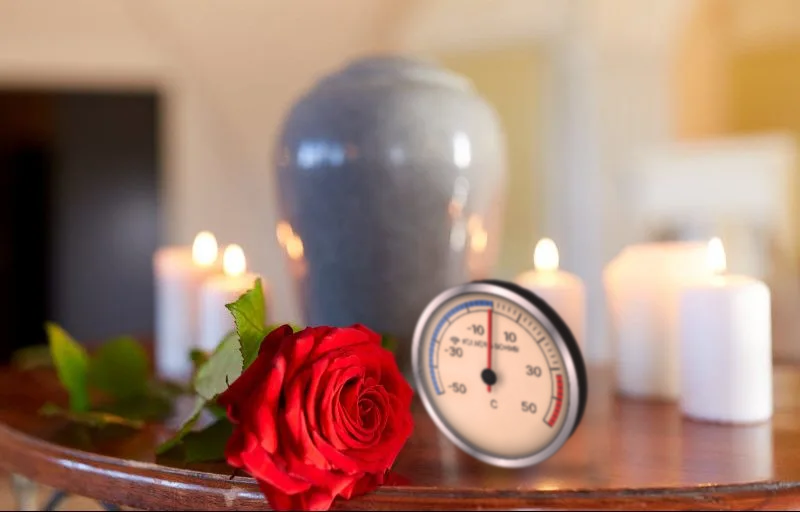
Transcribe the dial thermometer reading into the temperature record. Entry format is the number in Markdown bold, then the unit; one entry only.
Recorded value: **0** °C
